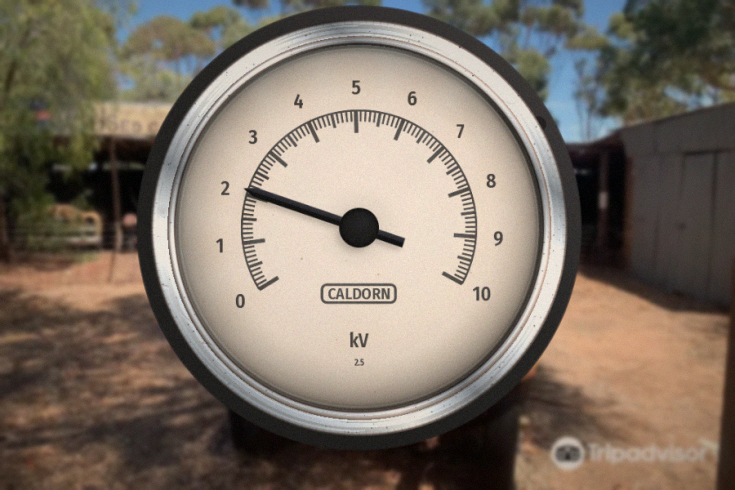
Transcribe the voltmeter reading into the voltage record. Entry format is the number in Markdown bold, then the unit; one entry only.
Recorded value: **2.1** kV
